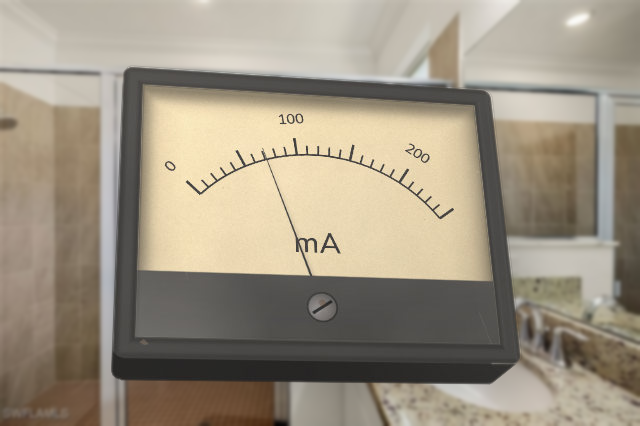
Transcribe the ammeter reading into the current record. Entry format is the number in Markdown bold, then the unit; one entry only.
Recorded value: **70** mA
